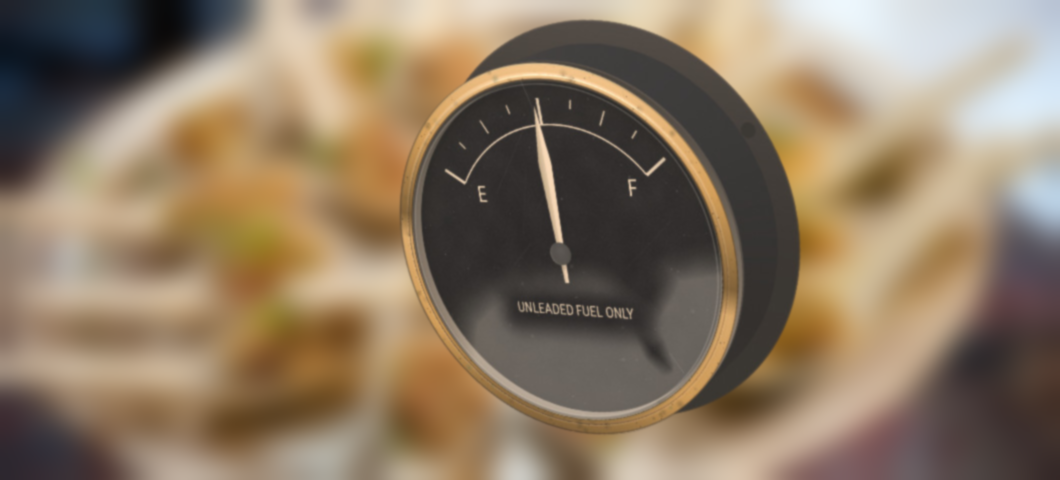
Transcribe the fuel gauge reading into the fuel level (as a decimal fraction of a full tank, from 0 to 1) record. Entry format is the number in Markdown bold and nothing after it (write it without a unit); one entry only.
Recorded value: **0.5**
